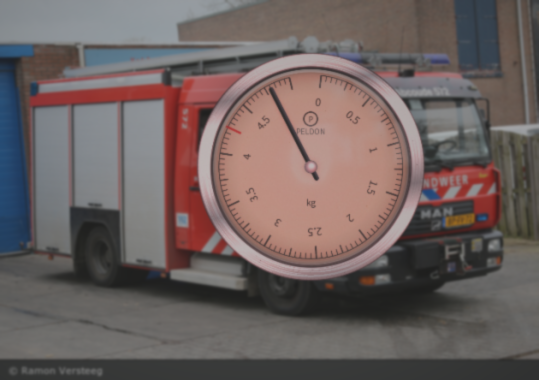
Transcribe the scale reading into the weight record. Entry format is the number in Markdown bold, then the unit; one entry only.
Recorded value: **4.8** kg
